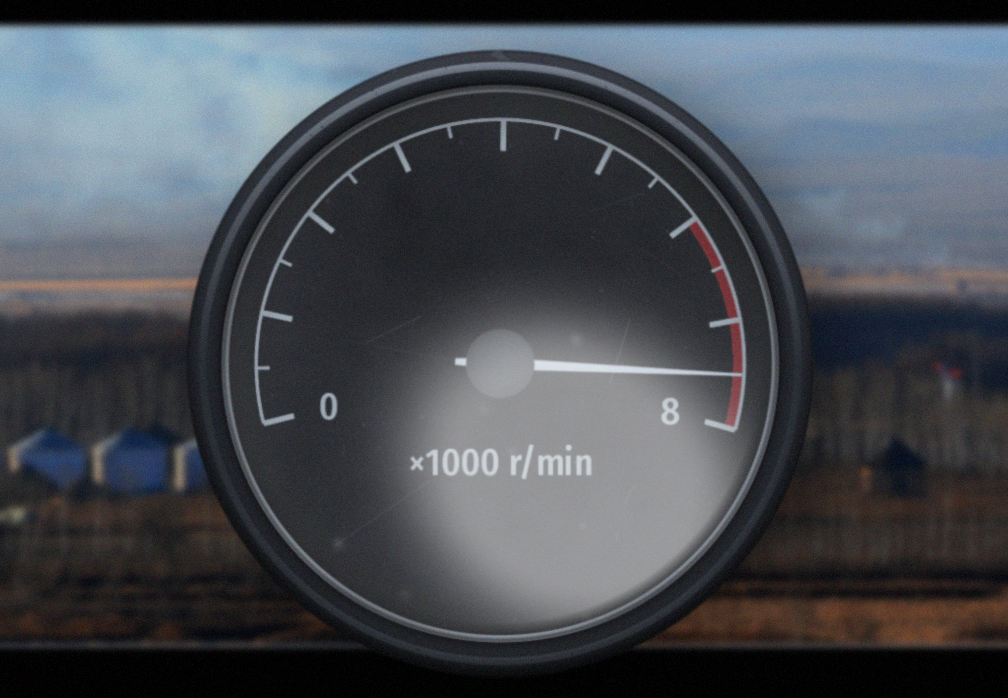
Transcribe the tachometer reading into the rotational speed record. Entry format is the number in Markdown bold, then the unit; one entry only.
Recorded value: **7500** rpm
